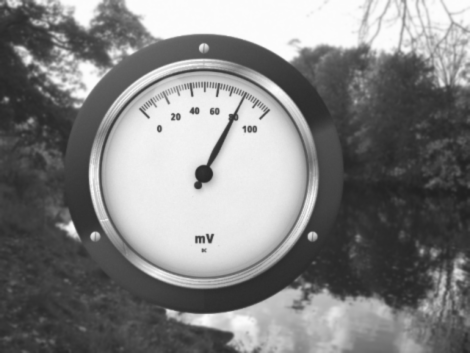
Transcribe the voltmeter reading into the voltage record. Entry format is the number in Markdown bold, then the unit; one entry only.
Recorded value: **80** mV
